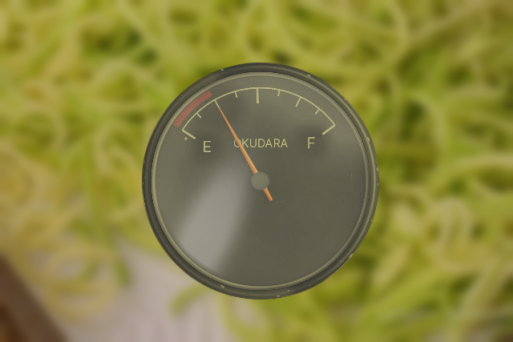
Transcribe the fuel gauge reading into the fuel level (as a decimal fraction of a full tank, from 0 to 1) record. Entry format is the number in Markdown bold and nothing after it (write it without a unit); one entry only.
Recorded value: **0.25**
